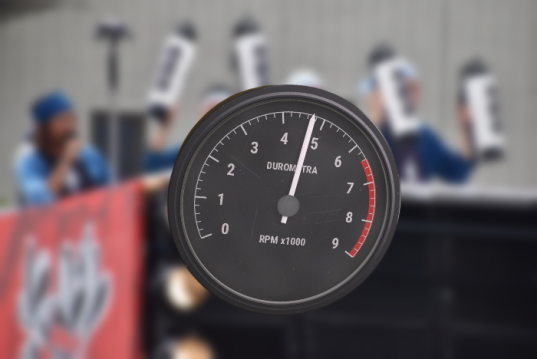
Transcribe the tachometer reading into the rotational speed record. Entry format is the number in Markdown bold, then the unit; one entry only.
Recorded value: **4700** rpm
